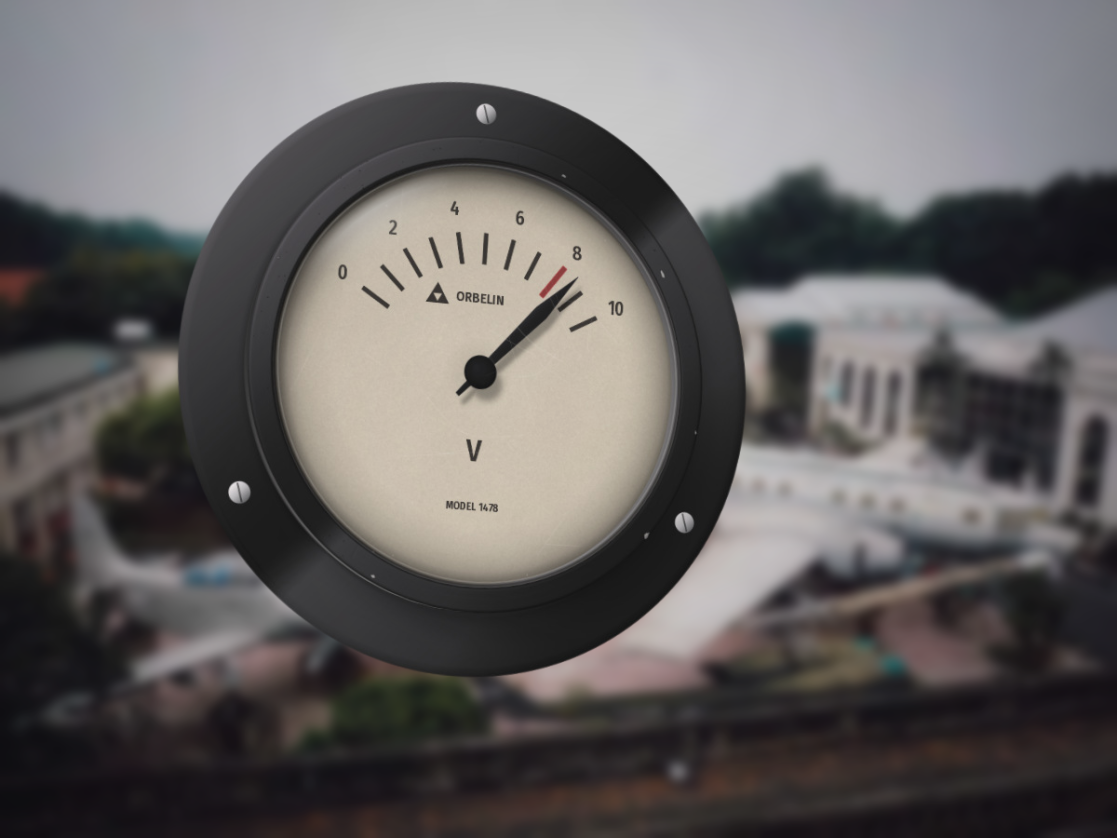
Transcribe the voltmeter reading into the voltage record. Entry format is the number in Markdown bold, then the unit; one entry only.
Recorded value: **8.5** V
